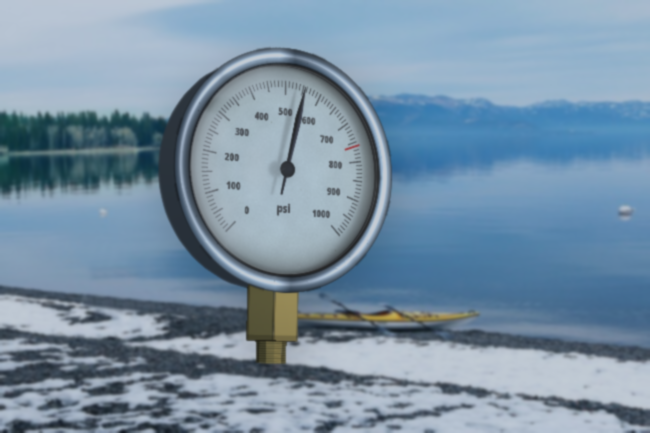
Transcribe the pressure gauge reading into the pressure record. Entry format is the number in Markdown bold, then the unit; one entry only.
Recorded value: **550** psi
